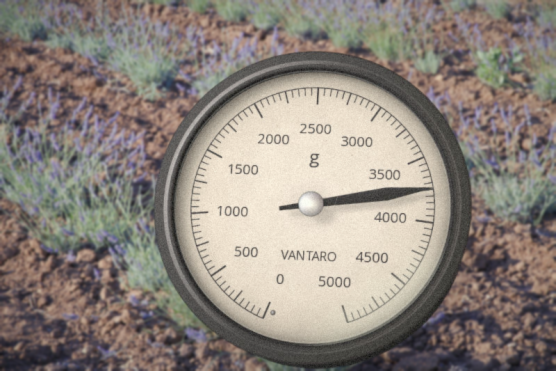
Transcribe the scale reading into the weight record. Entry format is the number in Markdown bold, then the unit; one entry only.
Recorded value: **3750** g
